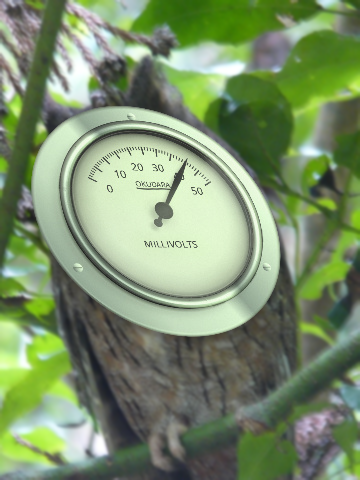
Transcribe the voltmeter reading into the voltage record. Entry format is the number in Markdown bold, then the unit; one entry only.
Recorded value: **40** mV
